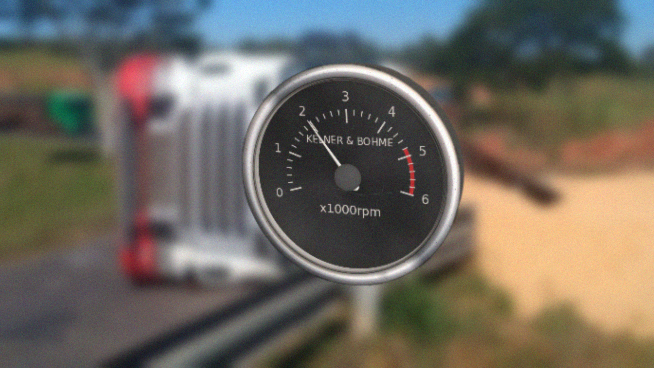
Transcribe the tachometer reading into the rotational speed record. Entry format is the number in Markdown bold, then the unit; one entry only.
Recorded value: **2000** rpm
